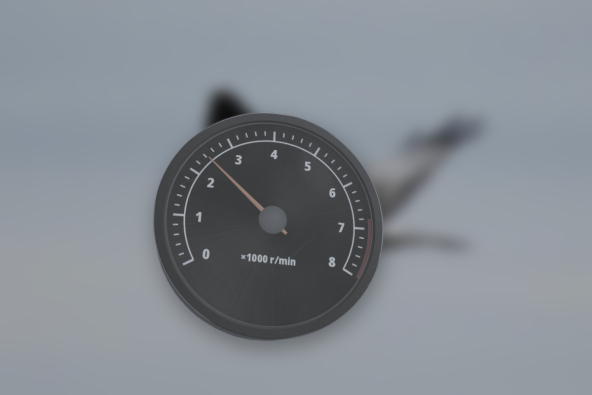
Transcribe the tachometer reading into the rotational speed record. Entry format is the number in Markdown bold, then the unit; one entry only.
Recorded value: **2400** rpm
